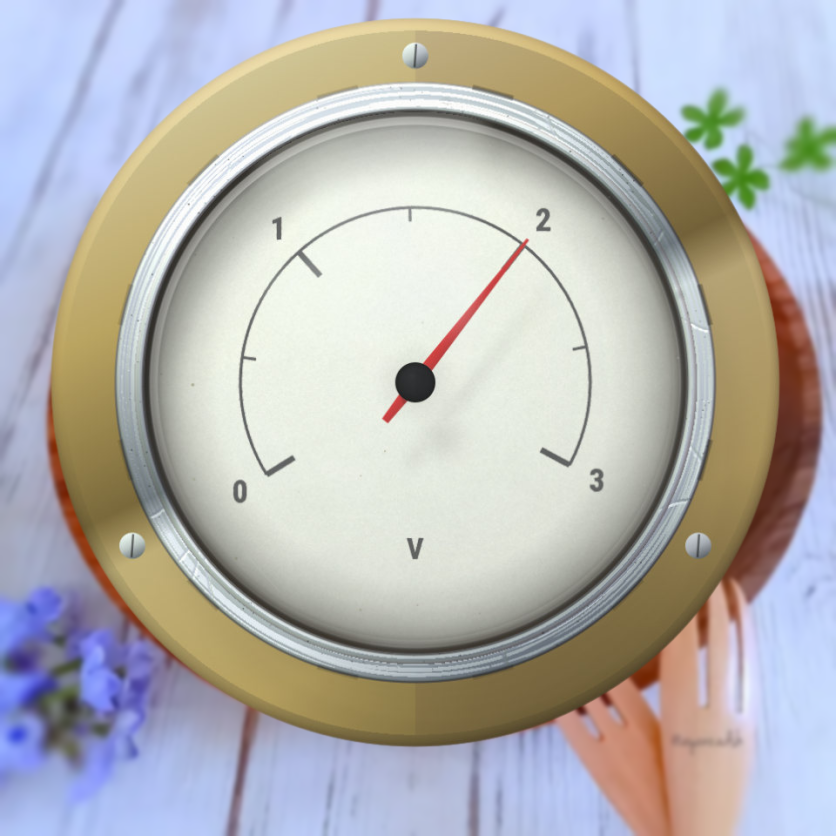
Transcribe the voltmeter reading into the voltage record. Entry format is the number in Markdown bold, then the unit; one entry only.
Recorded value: **2** V
